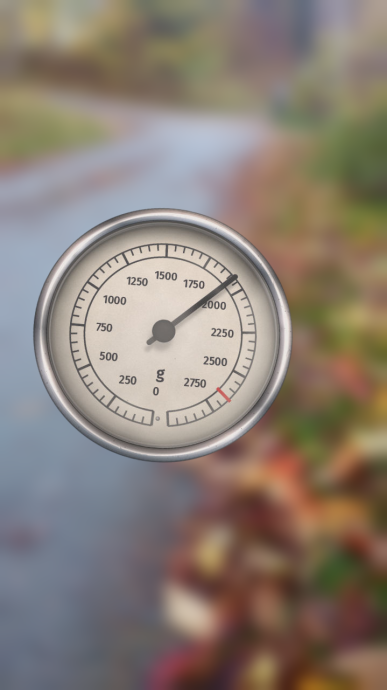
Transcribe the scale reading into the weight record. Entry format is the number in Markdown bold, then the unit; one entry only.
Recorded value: **1925** g
